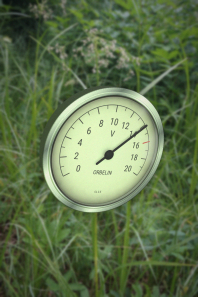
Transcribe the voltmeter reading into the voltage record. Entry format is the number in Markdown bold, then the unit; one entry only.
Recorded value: **14** V
